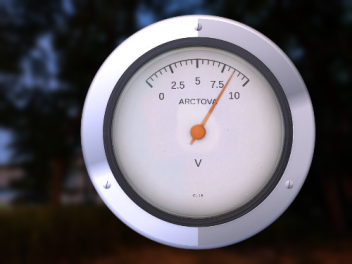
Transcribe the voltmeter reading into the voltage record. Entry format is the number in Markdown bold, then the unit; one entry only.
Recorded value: **8.5** V
